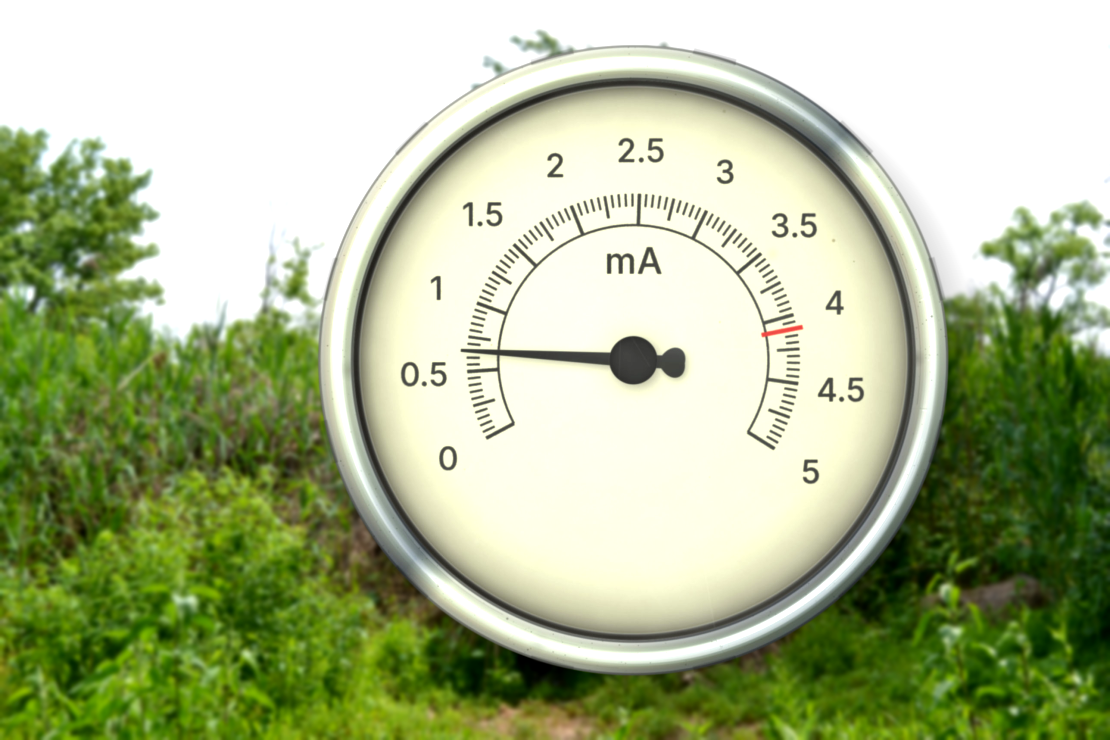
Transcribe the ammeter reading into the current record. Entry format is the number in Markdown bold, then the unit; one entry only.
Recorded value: **0.65** mA
